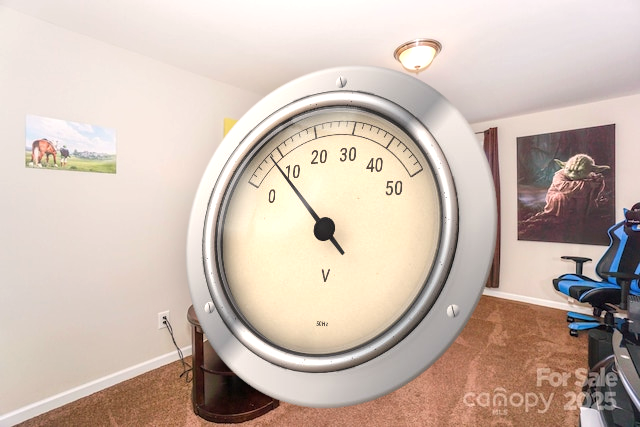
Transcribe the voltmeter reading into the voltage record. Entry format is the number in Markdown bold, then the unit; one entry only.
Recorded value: **8** V
